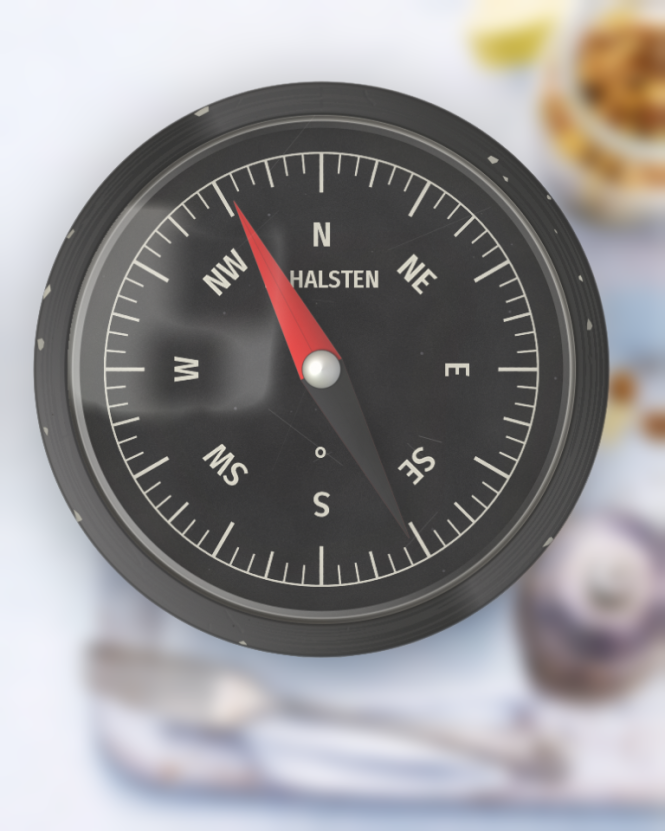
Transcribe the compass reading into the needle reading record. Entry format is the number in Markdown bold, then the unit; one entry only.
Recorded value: **332.5** °
